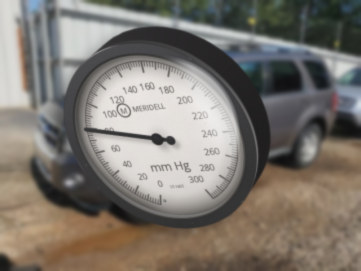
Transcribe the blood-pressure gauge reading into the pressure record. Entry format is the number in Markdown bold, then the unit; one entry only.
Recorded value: **80** mmHg
